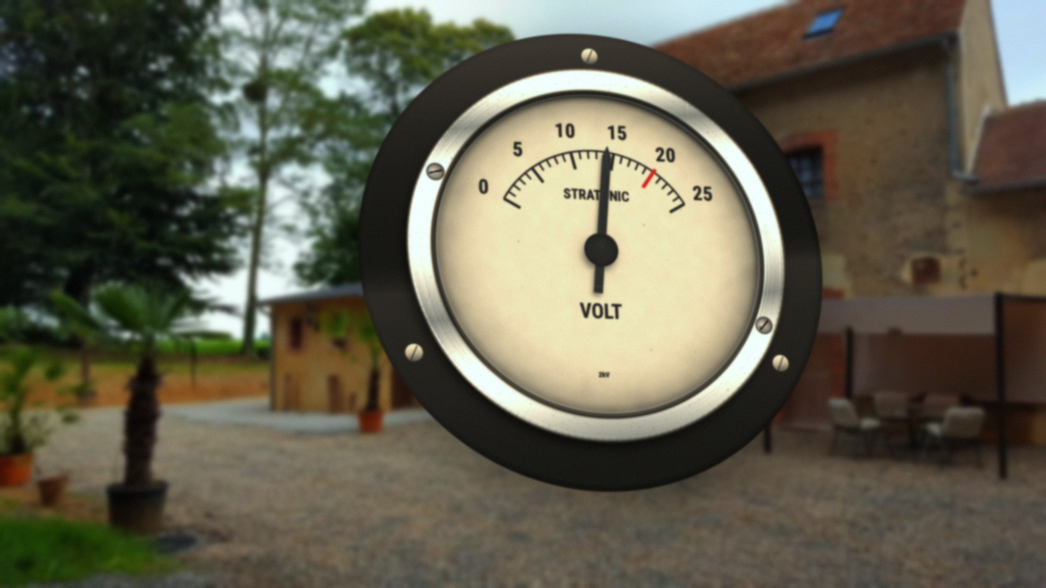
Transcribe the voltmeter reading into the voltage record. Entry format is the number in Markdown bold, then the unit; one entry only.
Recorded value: **14** V
